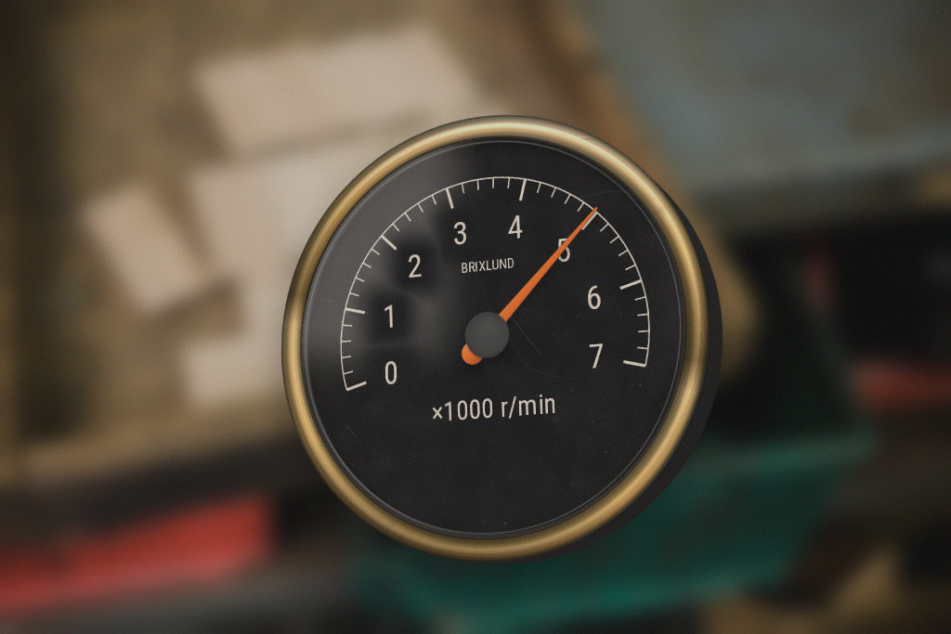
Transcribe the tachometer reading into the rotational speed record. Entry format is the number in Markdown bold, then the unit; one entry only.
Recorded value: **5000** rpm
